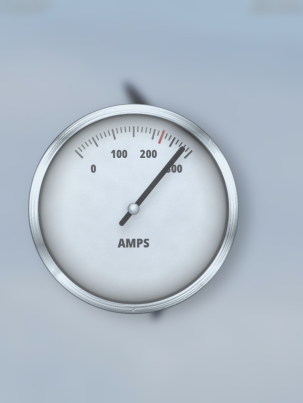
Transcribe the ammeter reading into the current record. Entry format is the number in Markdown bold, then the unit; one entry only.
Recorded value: **280** A
